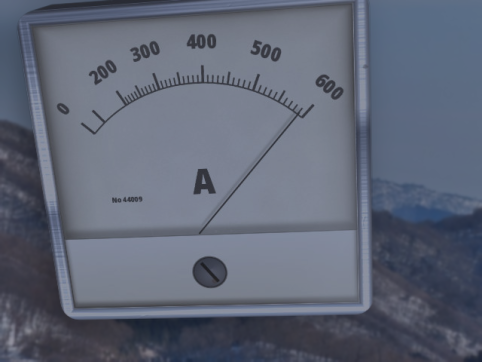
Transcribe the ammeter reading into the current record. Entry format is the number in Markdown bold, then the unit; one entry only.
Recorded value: **590** A
